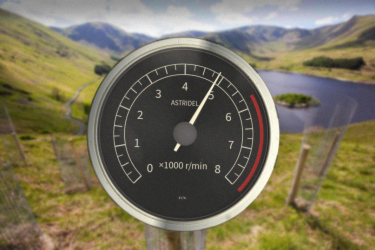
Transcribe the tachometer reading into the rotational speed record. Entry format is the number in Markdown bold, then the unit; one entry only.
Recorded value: **4875** rpm
